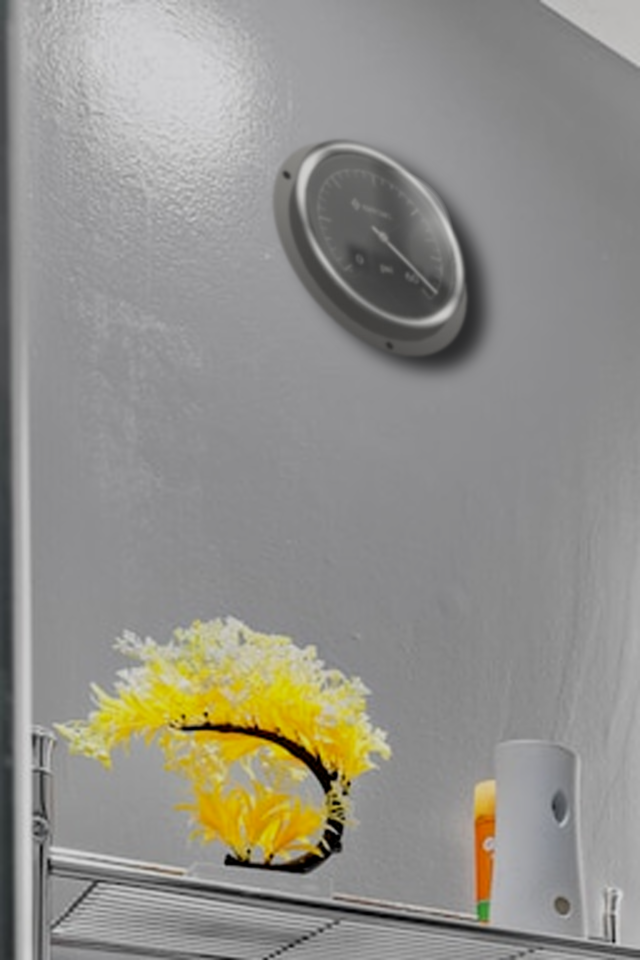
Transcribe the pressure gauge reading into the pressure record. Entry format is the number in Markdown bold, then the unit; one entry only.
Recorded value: **58** psi
